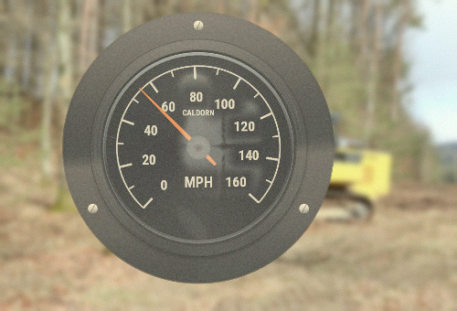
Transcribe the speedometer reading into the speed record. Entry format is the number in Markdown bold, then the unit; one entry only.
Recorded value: **55** mph
